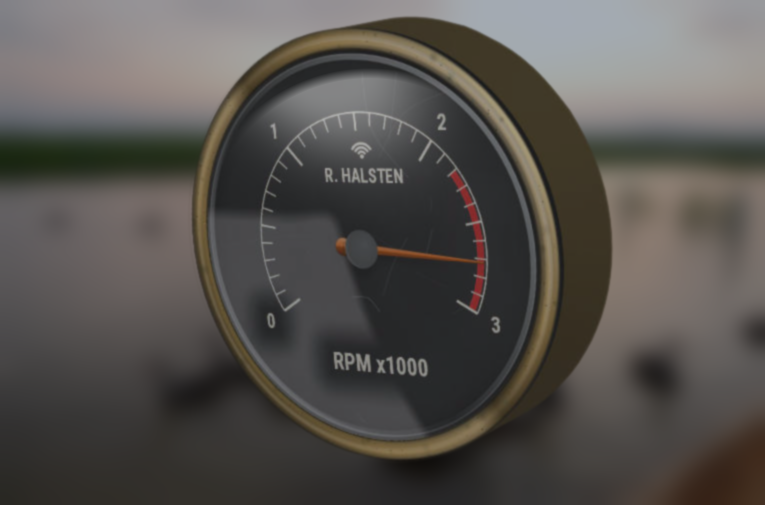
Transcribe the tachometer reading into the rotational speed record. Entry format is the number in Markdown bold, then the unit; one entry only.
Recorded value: **2700** rpm
